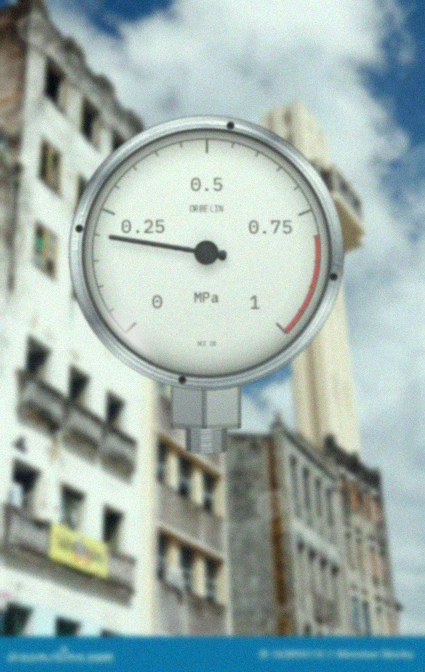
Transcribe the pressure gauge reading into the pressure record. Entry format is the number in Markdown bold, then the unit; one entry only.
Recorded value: **0.2** MPa
